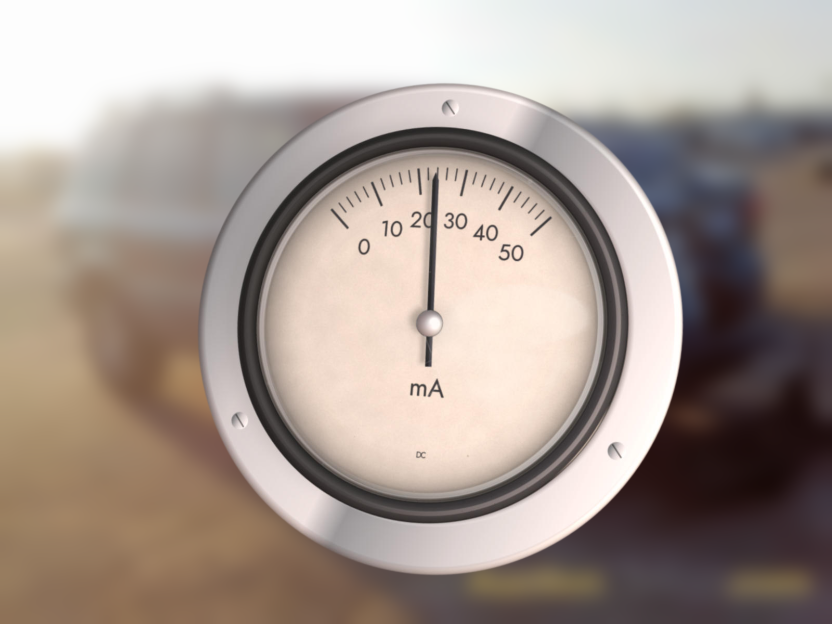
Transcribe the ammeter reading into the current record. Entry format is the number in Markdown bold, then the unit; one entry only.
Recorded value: **24** mA
